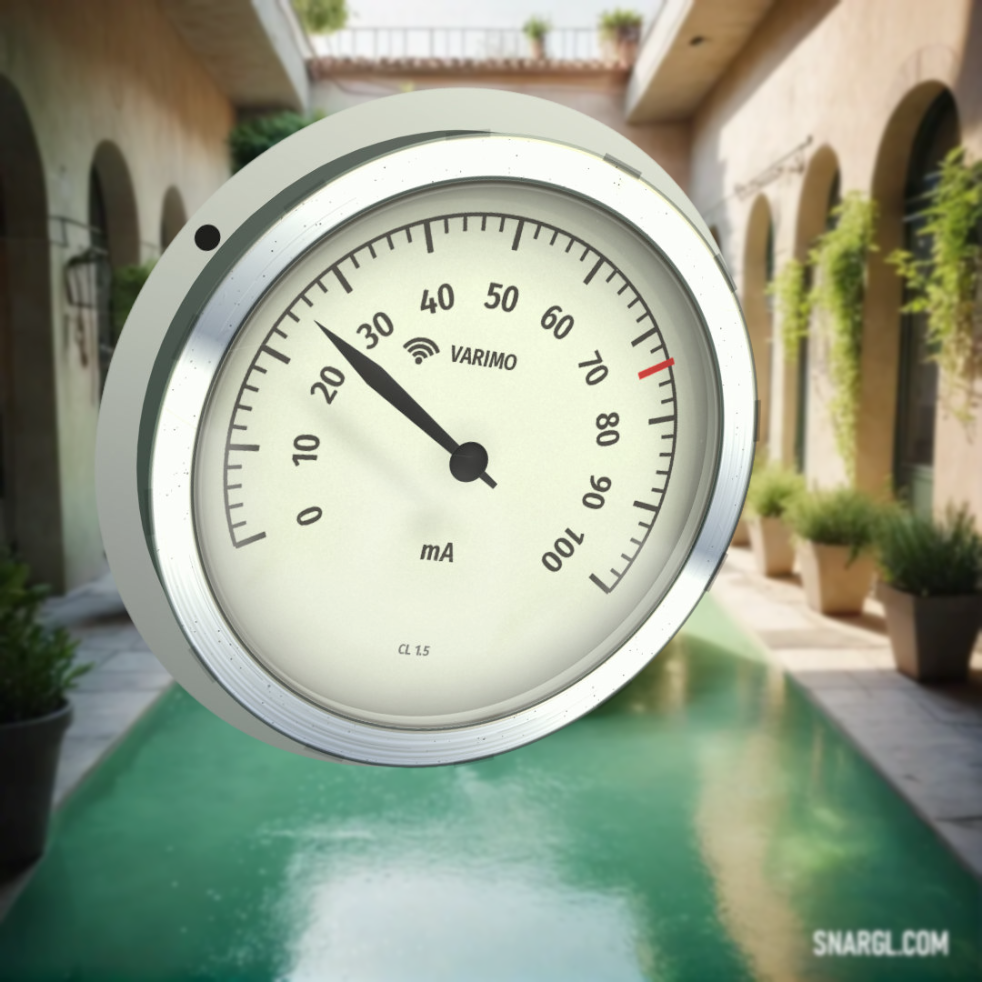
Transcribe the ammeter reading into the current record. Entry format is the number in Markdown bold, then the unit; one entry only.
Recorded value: **25** mA
